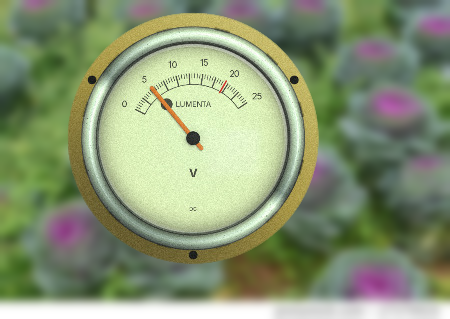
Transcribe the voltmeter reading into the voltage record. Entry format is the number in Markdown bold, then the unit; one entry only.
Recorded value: **5** V
